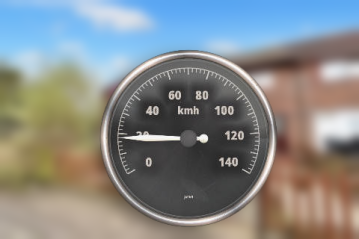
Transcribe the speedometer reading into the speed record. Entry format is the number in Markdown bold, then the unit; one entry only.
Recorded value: **18** km/h
